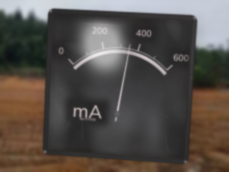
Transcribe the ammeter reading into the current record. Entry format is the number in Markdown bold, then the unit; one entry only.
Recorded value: **350** mA
